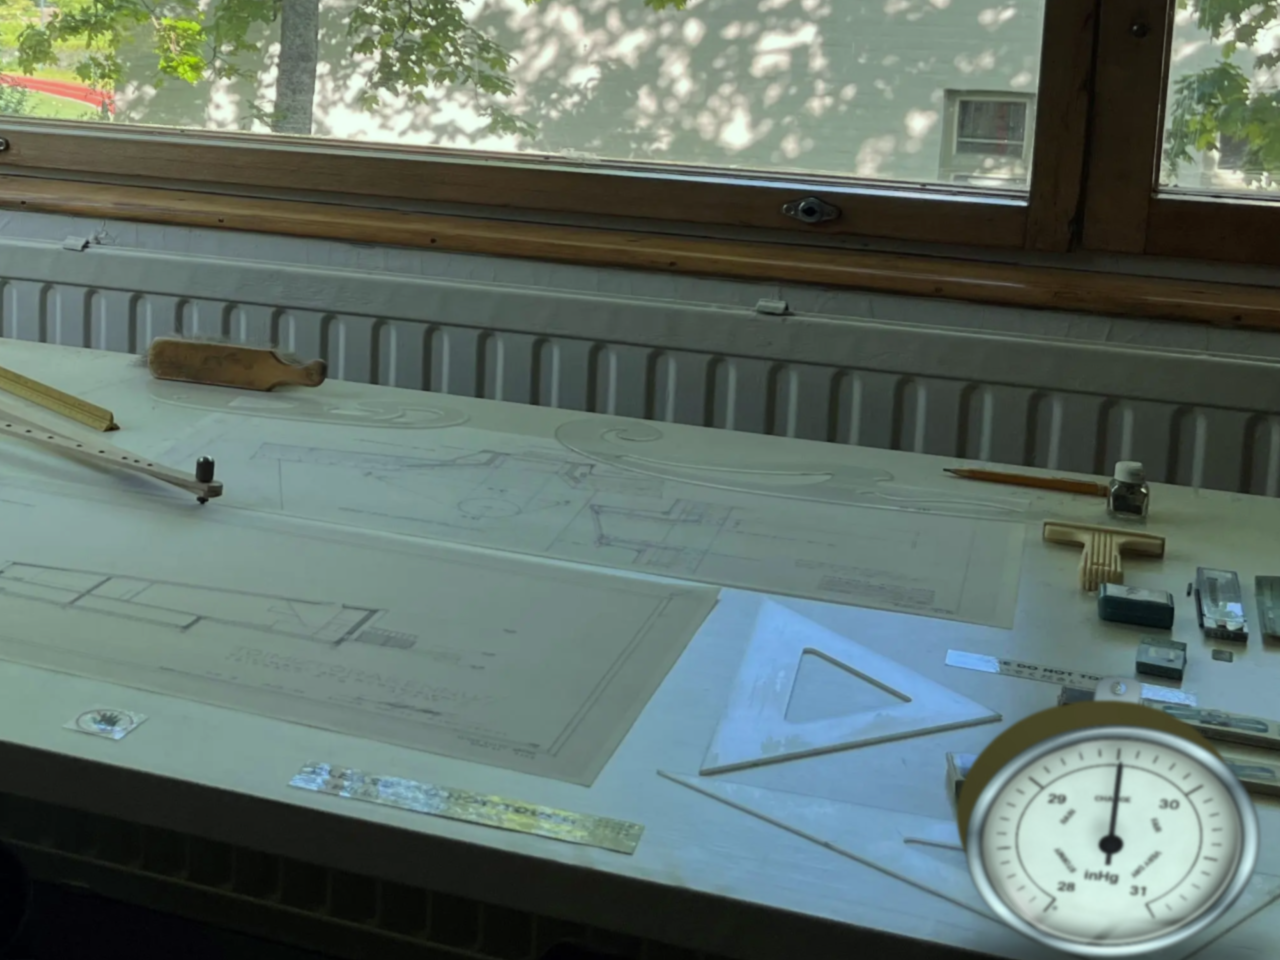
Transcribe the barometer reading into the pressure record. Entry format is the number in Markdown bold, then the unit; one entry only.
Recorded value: **29.5** inHg
